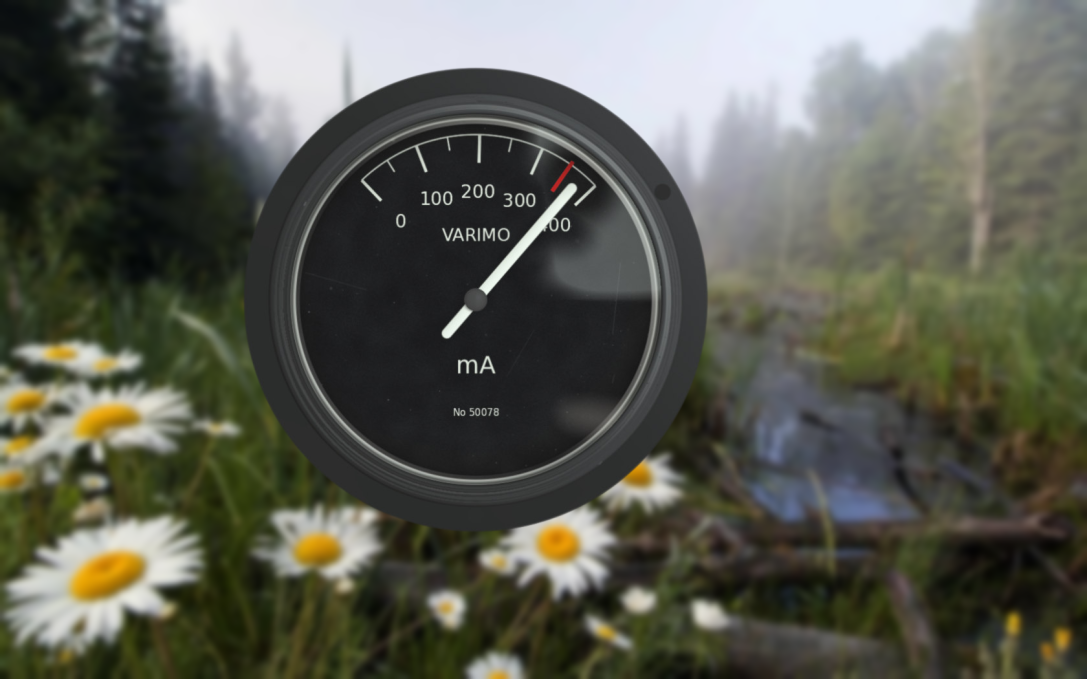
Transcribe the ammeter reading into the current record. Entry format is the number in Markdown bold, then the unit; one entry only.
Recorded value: **375** mA
